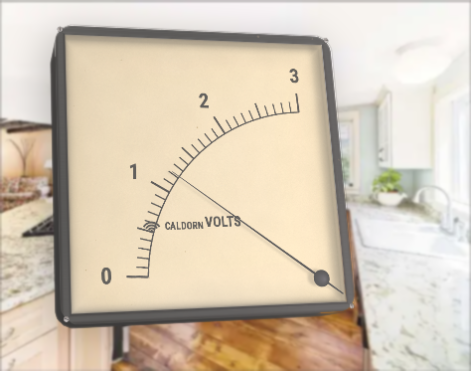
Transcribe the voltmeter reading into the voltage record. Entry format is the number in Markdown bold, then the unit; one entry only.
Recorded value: **1.2** V
